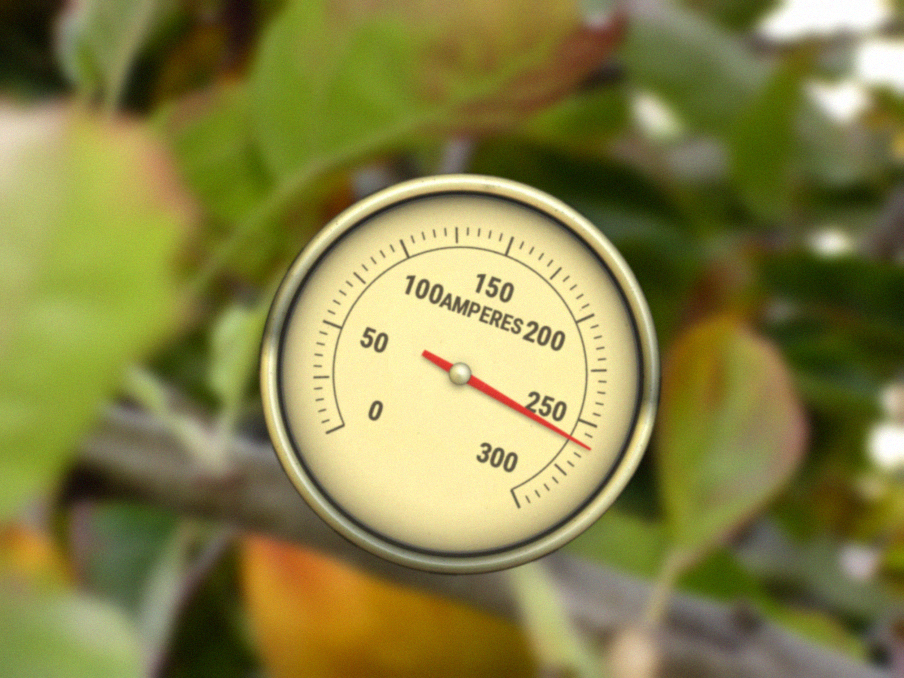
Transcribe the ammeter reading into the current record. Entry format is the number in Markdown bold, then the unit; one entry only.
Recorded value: **260** A
